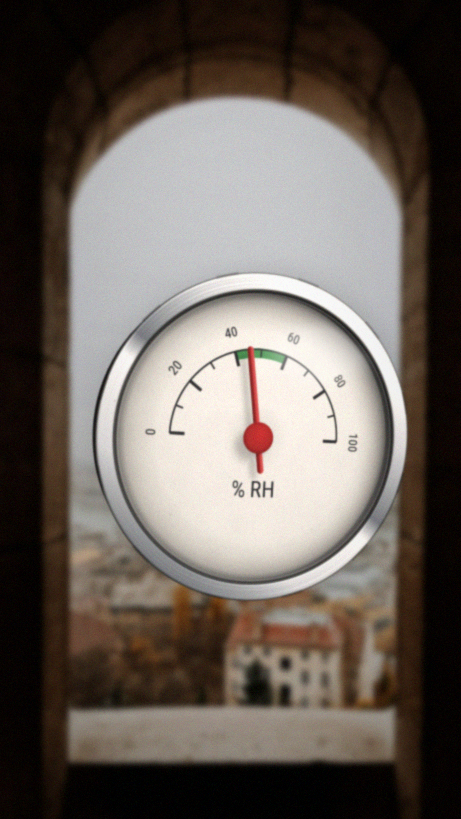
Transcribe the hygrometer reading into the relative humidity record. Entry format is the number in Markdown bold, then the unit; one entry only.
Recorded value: **45** %
